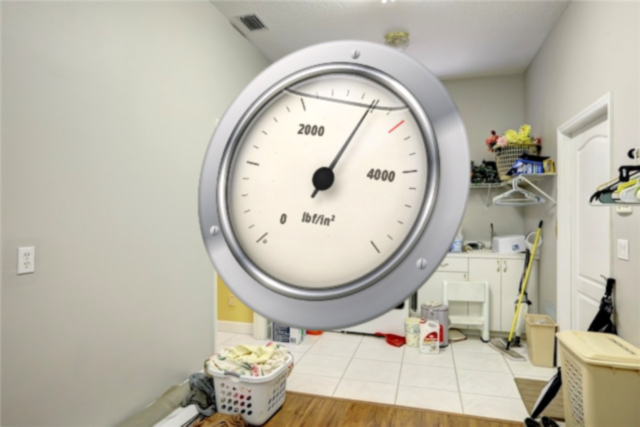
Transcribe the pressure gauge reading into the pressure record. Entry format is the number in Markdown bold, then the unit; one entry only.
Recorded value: **3000** psi
